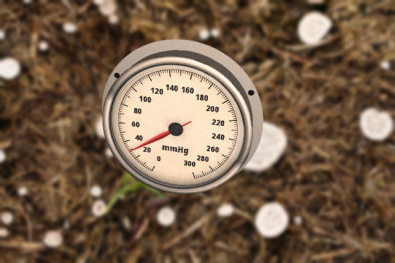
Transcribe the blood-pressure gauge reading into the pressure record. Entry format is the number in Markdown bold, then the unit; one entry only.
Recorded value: **30** mmHg
